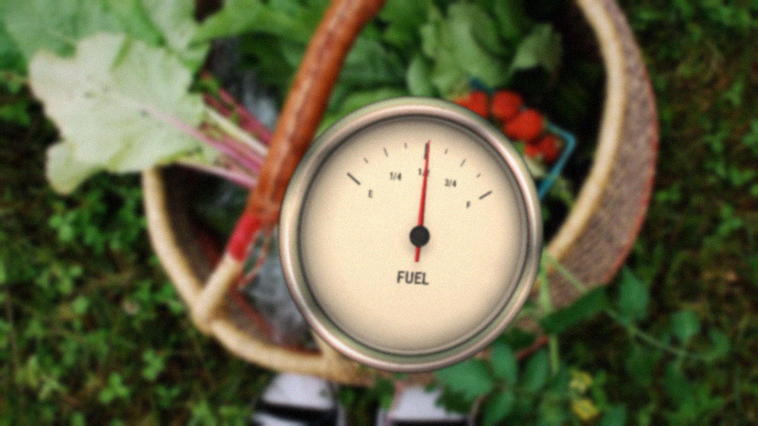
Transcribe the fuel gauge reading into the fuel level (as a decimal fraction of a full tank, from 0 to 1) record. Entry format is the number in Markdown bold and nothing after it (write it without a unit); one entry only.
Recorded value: **0.5**
